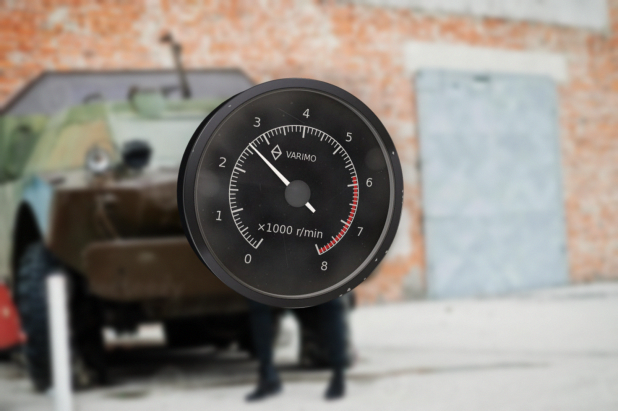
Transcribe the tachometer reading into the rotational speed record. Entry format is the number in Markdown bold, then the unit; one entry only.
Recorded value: **2600** rpm
